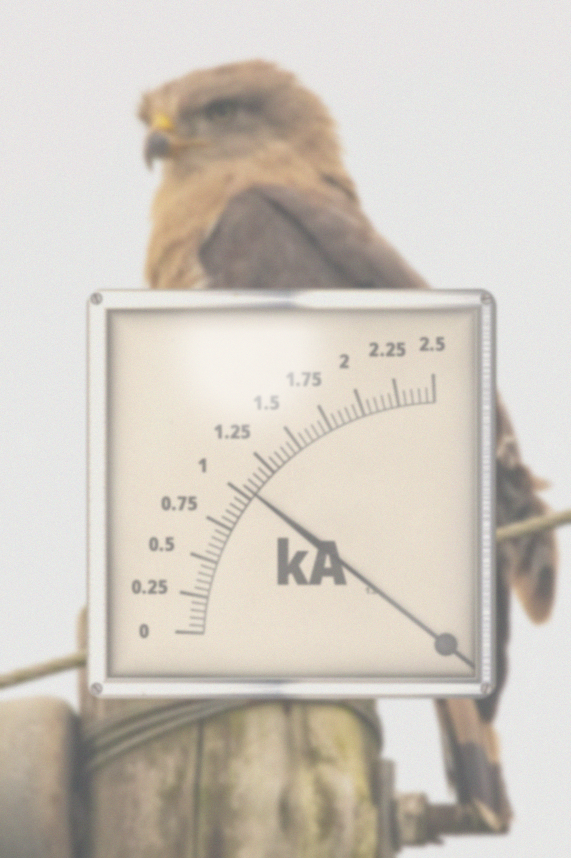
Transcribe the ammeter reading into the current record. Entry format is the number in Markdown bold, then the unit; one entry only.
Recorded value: **1.05** kA
